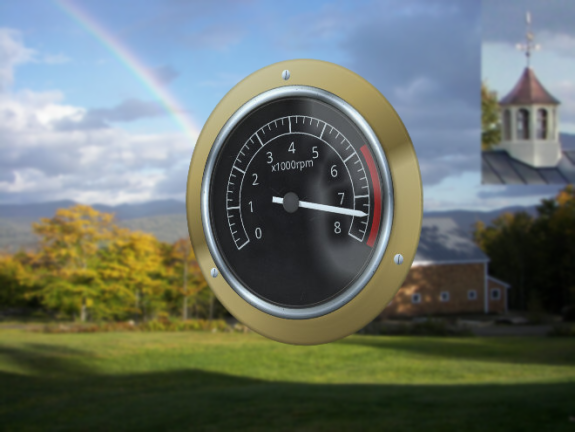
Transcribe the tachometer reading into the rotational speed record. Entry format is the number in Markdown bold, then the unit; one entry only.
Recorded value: **7400** rpm
